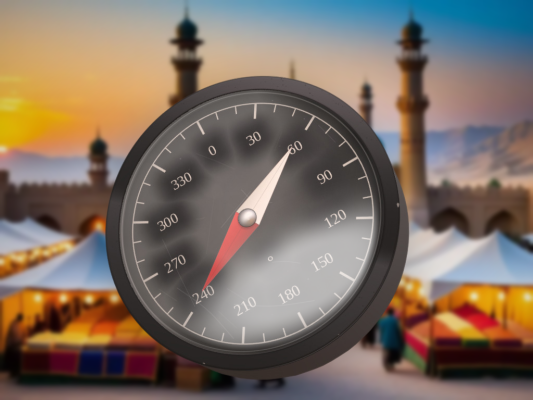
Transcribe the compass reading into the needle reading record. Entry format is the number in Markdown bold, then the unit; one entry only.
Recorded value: **240** °
